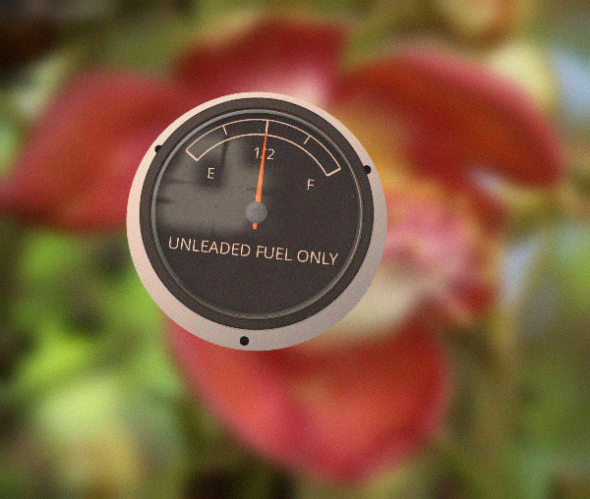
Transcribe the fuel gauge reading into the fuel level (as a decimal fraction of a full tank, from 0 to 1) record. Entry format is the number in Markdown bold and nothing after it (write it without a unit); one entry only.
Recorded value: **0.5**
